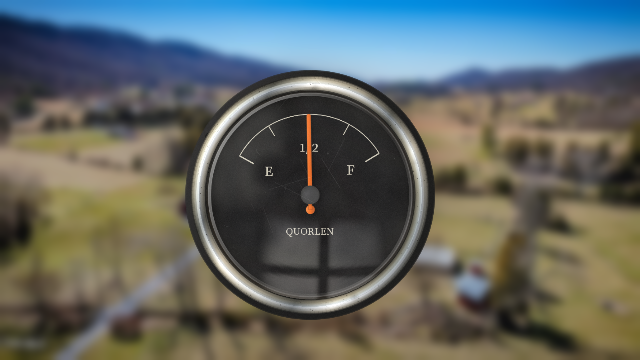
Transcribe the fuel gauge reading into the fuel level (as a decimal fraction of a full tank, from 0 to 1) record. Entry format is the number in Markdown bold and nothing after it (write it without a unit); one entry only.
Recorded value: **0.5**
